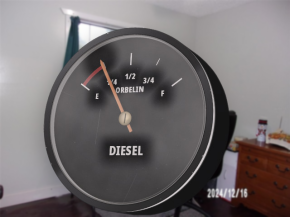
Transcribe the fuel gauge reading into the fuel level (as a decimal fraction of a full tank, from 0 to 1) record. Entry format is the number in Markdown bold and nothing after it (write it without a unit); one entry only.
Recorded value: **0.25**
